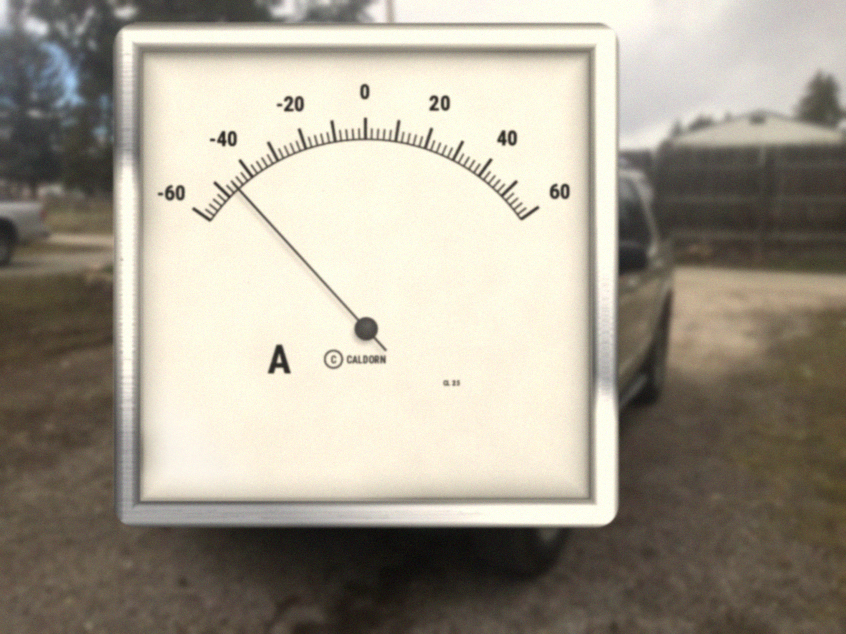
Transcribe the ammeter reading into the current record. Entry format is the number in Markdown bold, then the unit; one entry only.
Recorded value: **-46** A
